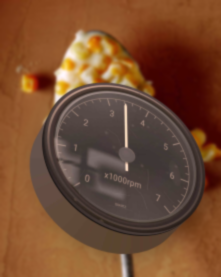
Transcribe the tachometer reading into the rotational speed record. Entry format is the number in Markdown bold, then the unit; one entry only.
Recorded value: **3400** rpm
